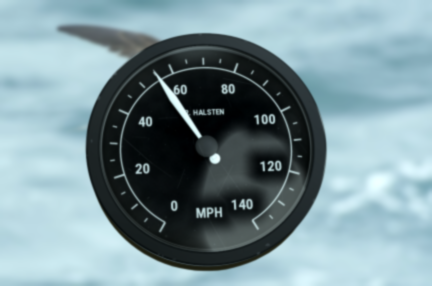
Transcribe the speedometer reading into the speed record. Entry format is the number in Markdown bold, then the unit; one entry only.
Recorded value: **55** mph
